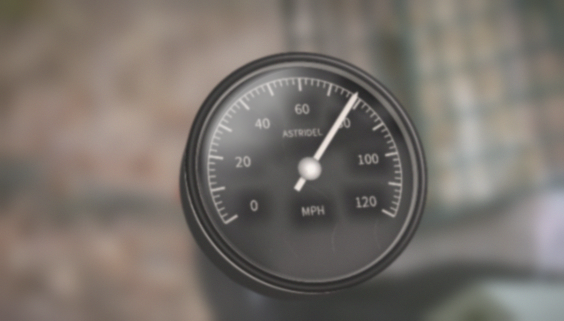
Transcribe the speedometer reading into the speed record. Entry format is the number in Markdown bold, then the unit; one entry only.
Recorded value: **78** mph
